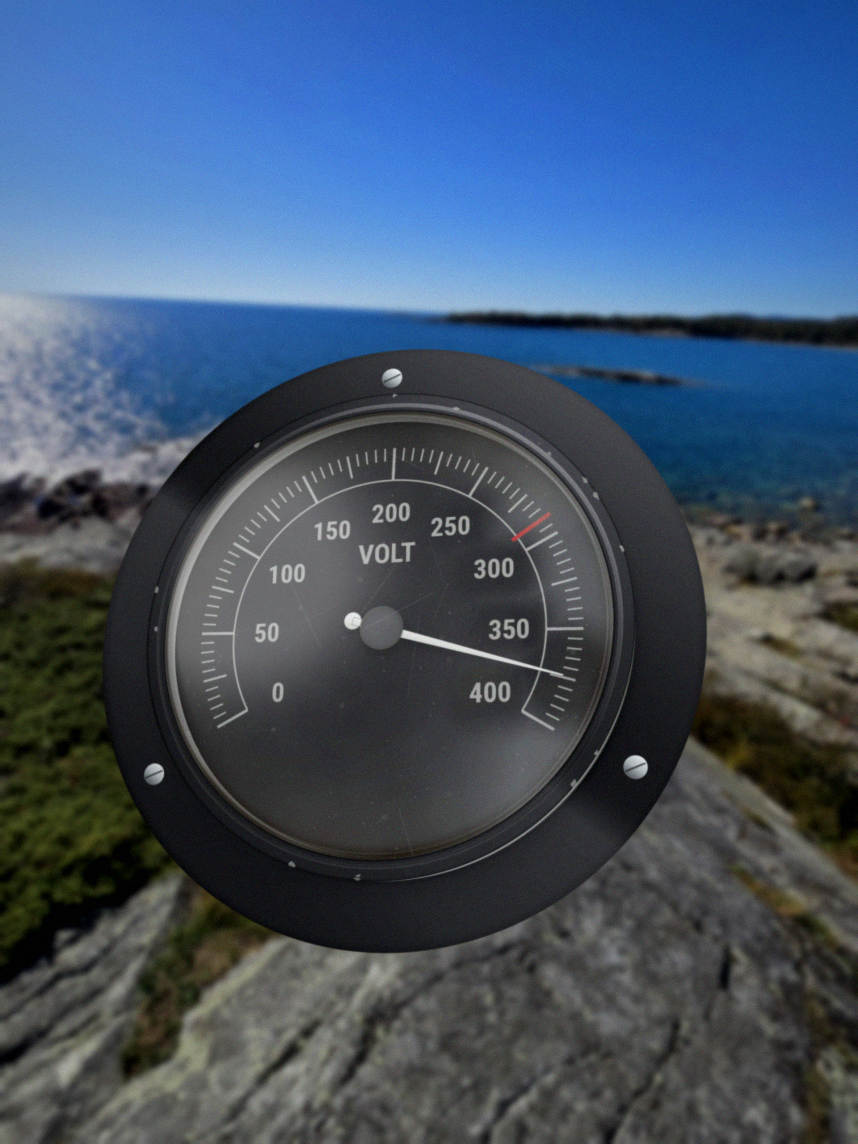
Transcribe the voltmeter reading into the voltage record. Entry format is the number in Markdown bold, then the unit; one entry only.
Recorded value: **375** V
